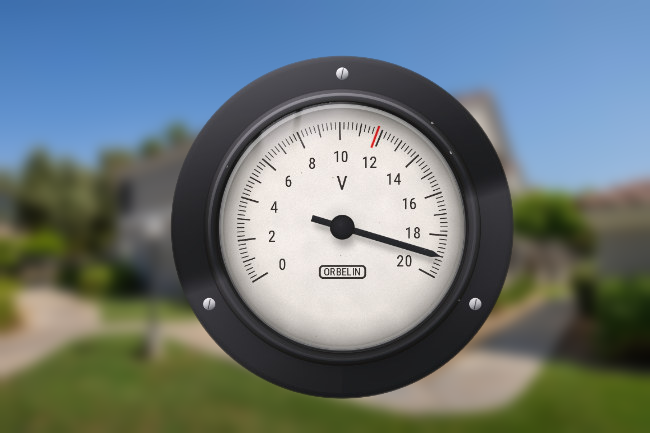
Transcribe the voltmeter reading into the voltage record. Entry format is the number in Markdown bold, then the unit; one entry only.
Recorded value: **19** V
